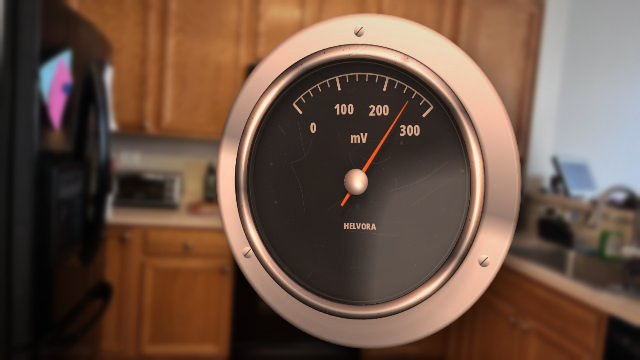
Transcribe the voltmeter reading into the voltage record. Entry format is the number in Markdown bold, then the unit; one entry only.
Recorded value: **260** mV
